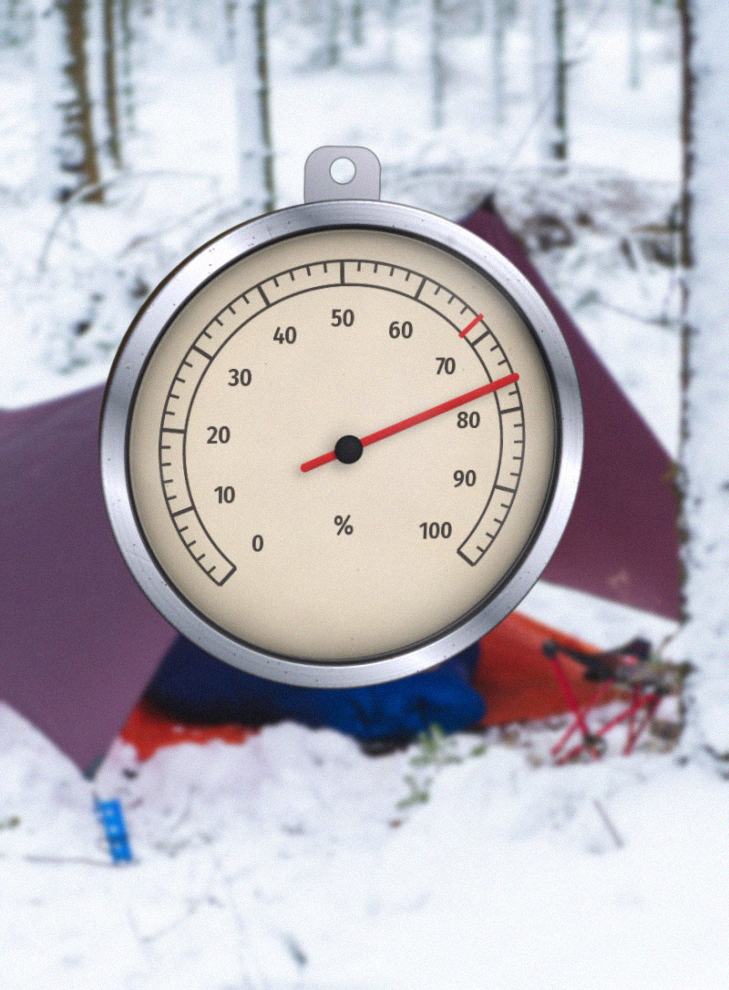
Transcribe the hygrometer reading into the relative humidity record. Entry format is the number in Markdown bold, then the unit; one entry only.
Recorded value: **76** %
